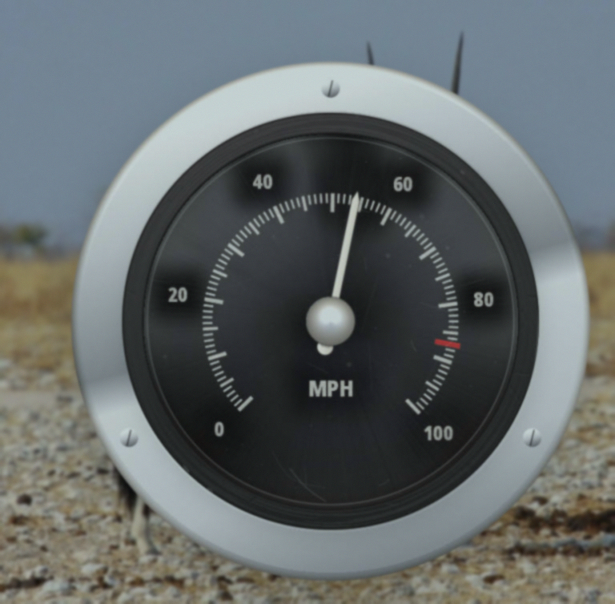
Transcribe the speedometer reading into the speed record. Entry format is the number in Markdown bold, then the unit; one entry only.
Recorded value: **54** mph
